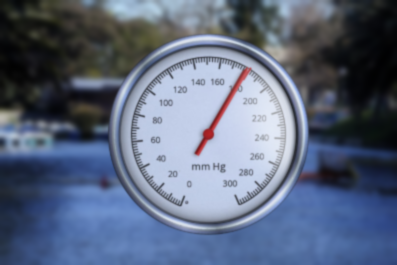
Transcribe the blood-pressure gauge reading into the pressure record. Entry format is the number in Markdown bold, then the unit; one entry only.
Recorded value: **180** mmHg
